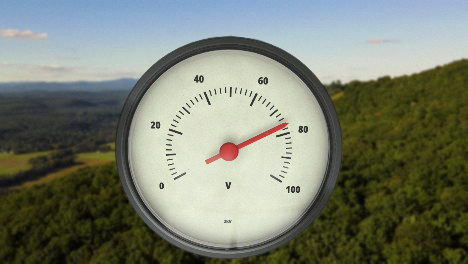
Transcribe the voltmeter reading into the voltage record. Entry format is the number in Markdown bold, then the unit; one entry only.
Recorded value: **76** V
